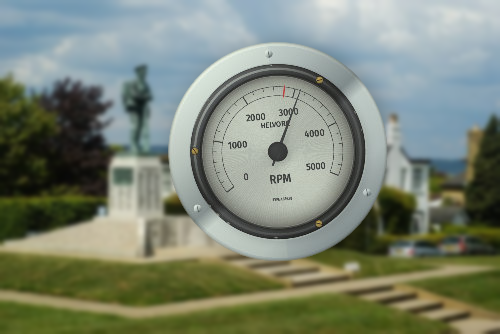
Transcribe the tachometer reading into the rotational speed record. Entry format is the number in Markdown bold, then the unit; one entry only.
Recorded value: **3100** rpm
